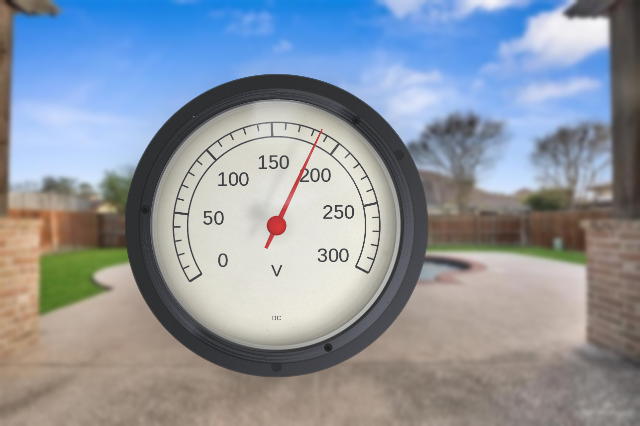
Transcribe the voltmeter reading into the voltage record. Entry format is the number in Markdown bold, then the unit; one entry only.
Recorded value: **185** V
